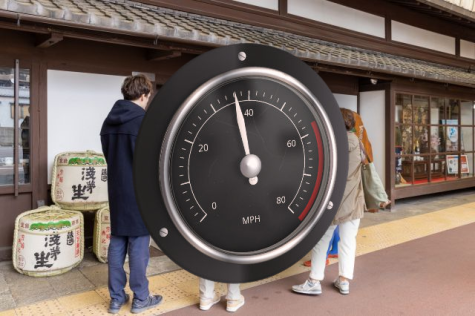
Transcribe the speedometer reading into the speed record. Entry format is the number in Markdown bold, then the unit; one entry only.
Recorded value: **36** mph
